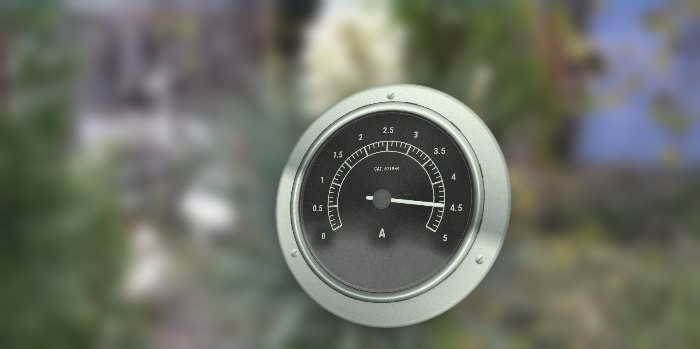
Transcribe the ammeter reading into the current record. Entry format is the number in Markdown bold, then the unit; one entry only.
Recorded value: **4.5** A
